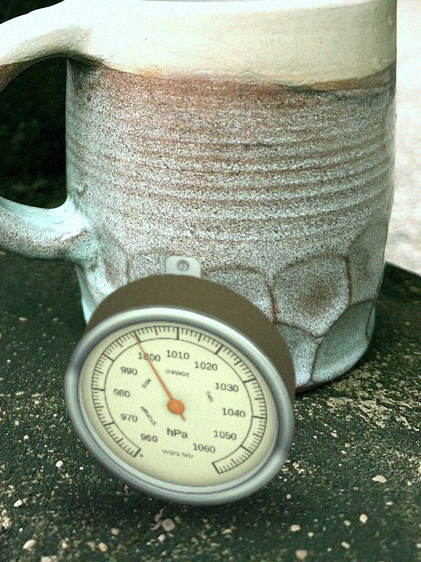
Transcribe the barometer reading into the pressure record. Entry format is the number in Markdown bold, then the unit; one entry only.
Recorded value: **1000** hPa
